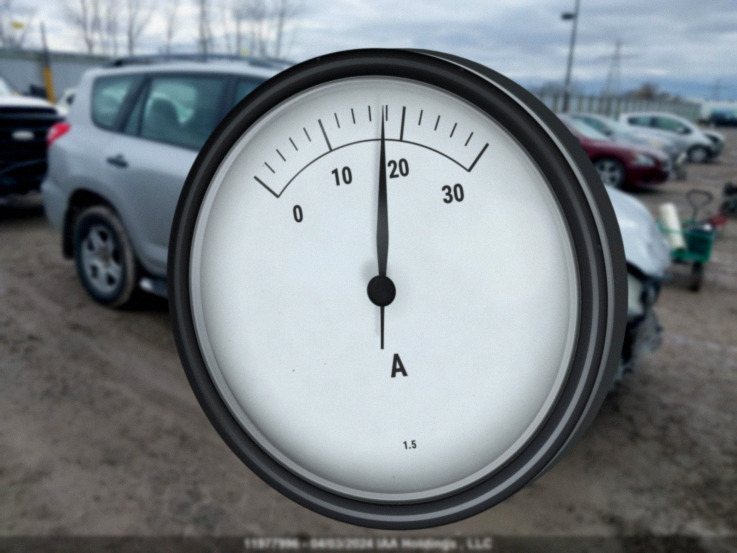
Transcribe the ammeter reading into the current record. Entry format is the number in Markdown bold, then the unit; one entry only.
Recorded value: **18** A
